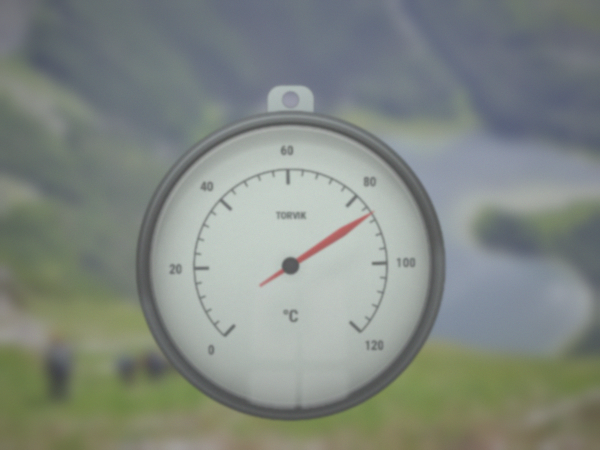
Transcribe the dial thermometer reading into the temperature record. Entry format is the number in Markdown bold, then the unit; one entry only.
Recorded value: **86** °C
